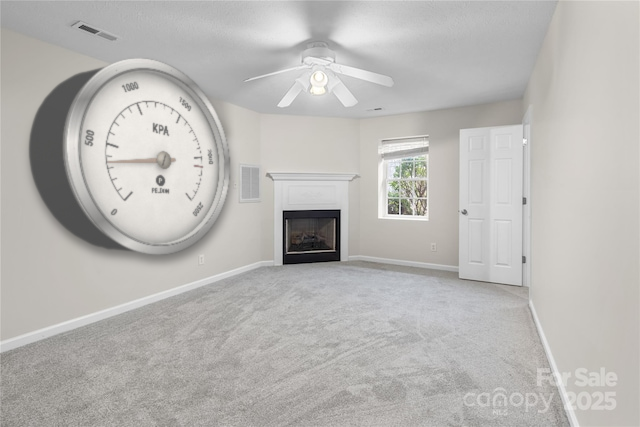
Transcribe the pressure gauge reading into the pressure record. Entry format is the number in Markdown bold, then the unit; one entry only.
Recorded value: **350** kPa
